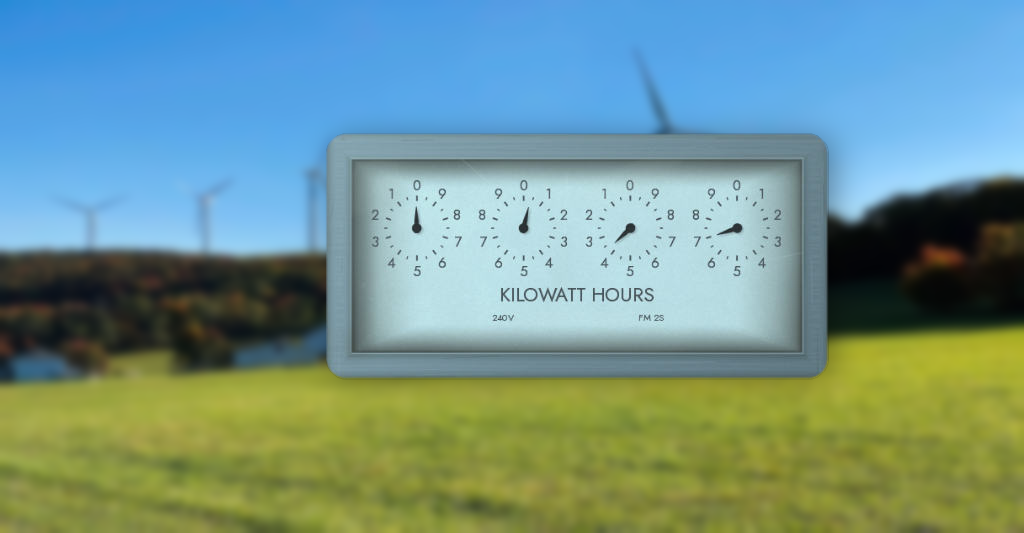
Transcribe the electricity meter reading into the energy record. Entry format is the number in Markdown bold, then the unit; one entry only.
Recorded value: **37** kWh
